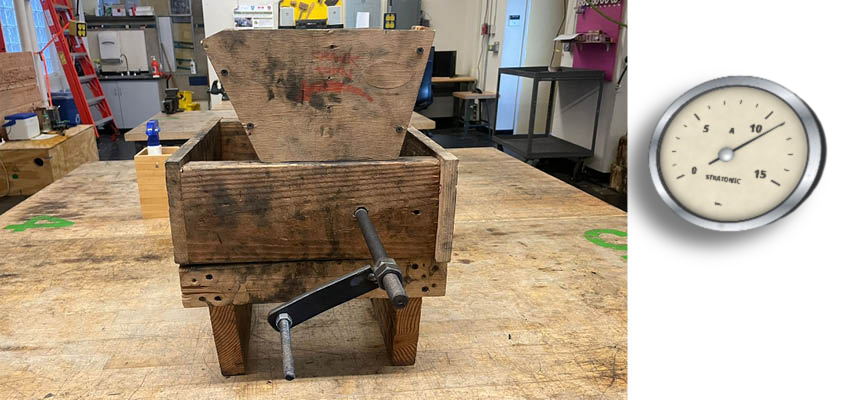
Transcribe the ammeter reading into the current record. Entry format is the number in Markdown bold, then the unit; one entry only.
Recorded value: **11** A
